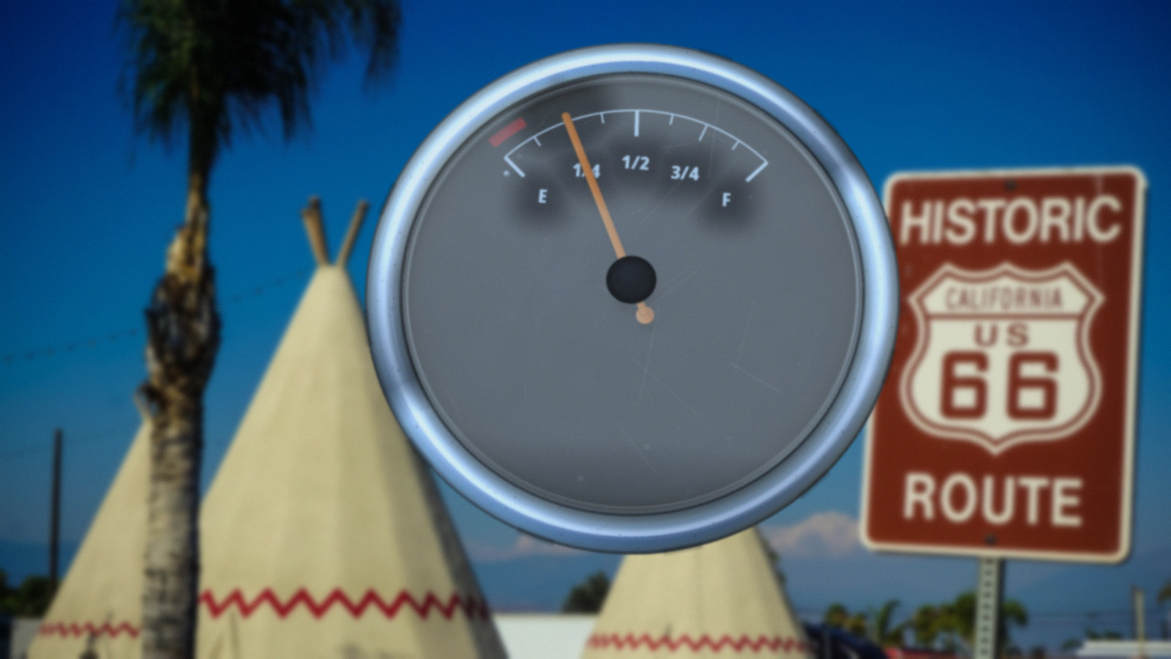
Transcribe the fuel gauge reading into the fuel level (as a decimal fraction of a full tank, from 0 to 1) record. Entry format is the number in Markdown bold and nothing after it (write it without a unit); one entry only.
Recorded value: **0.25**
